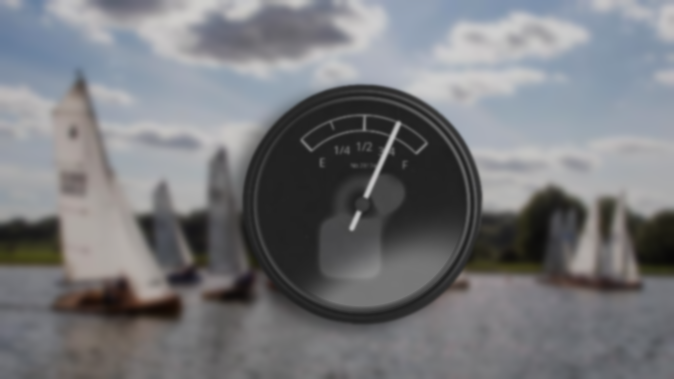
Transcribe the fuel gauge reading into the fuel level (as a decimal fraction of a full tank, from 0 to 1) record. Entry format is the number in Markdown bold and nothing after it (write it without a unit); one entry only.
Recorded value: **0.75**
